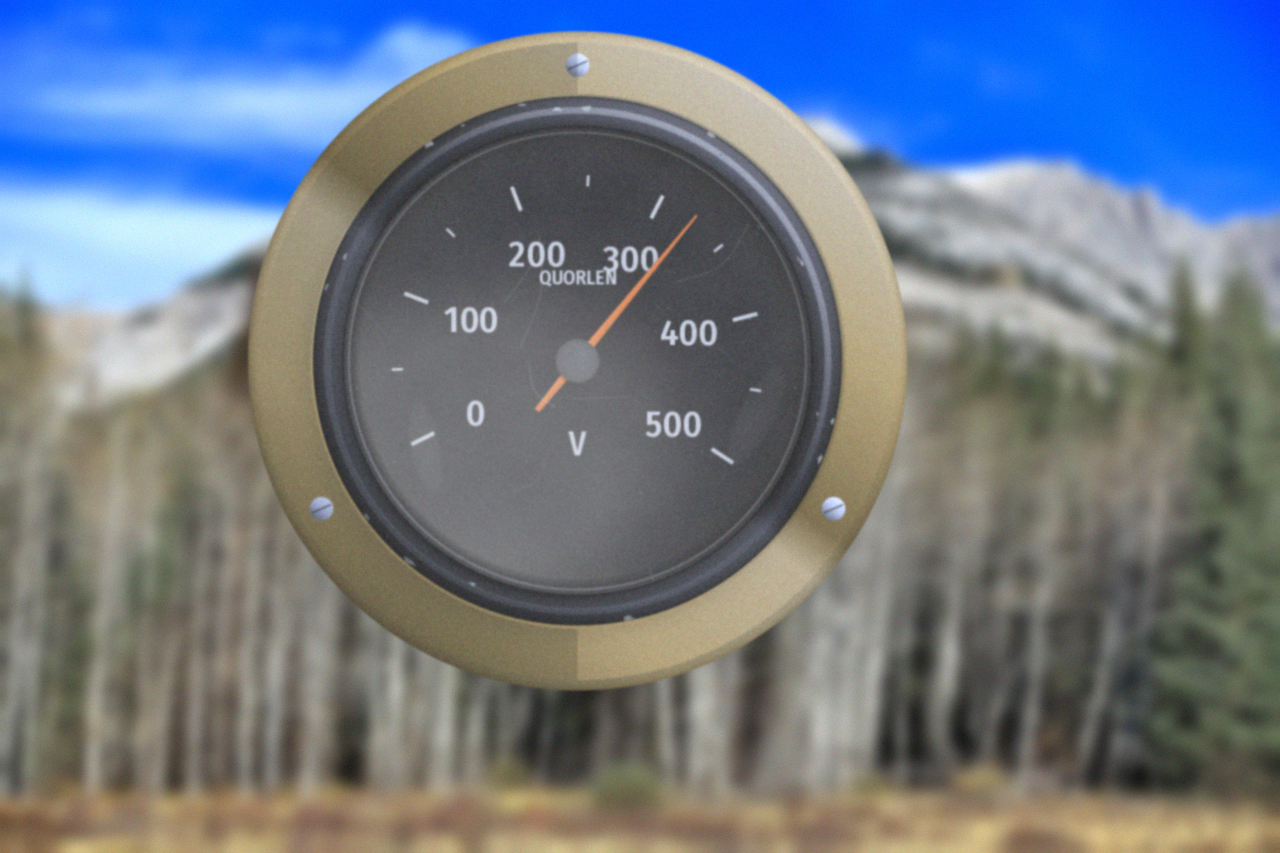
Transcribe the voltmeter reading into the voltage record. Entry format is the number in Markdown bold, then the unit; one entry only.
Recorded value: **325** V
